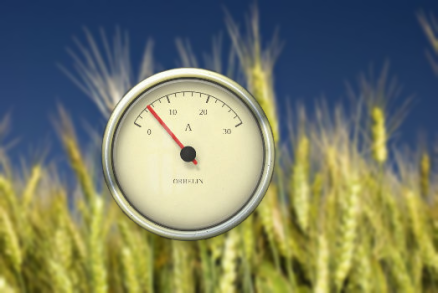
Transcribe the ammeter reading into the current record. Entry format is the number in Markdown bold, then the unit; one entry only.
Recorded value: **5** A
